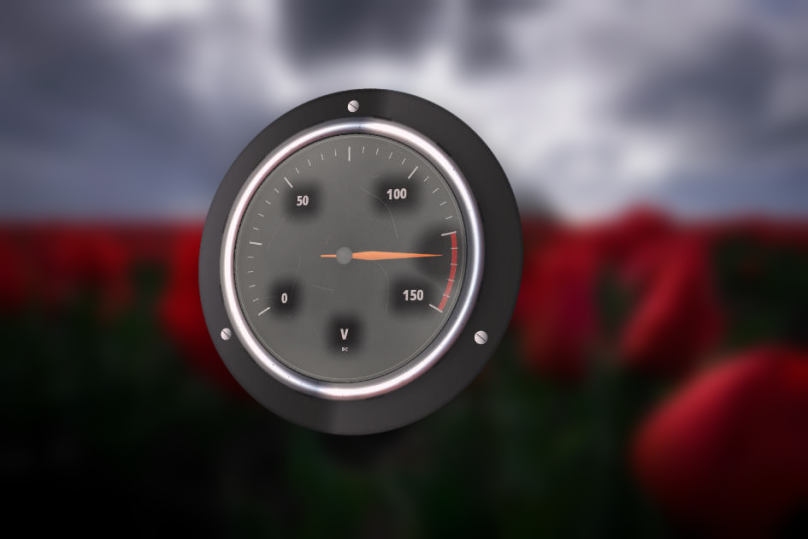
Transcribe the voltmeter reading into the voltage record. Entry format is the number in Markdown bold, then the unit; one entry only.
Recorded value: **132.5** V
